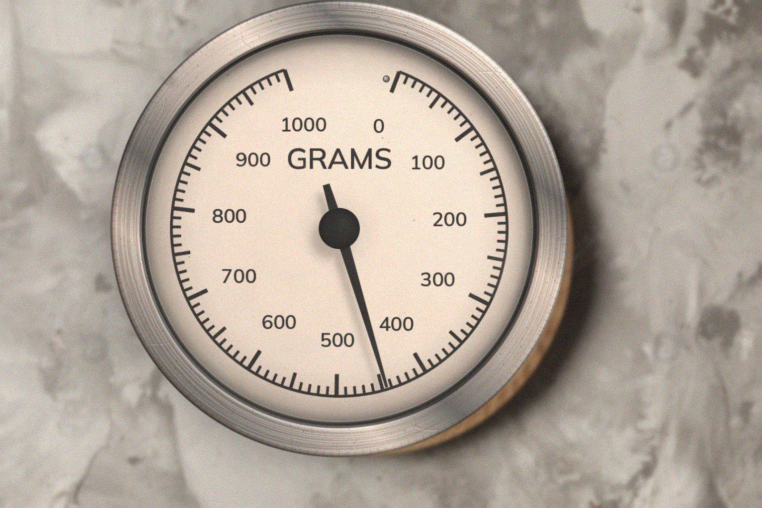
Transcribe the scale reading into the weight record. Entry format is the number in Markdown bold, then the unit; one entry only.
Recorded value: **445** g
